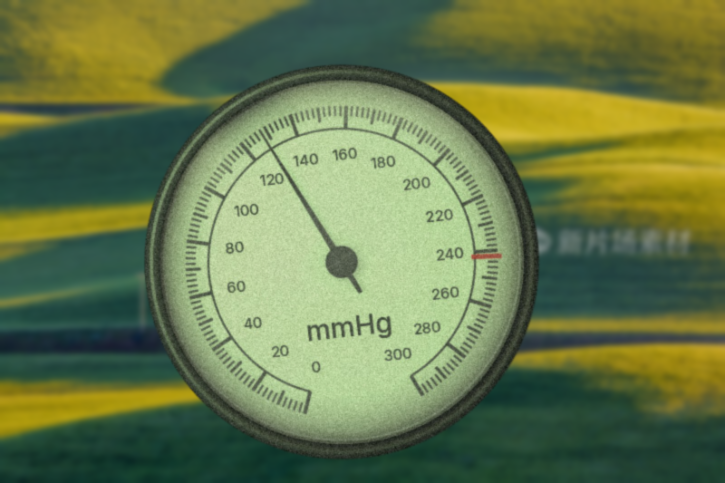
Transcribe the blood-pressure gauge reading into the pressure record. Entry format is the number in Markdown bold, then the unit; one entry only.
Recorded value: **128** mmHg
